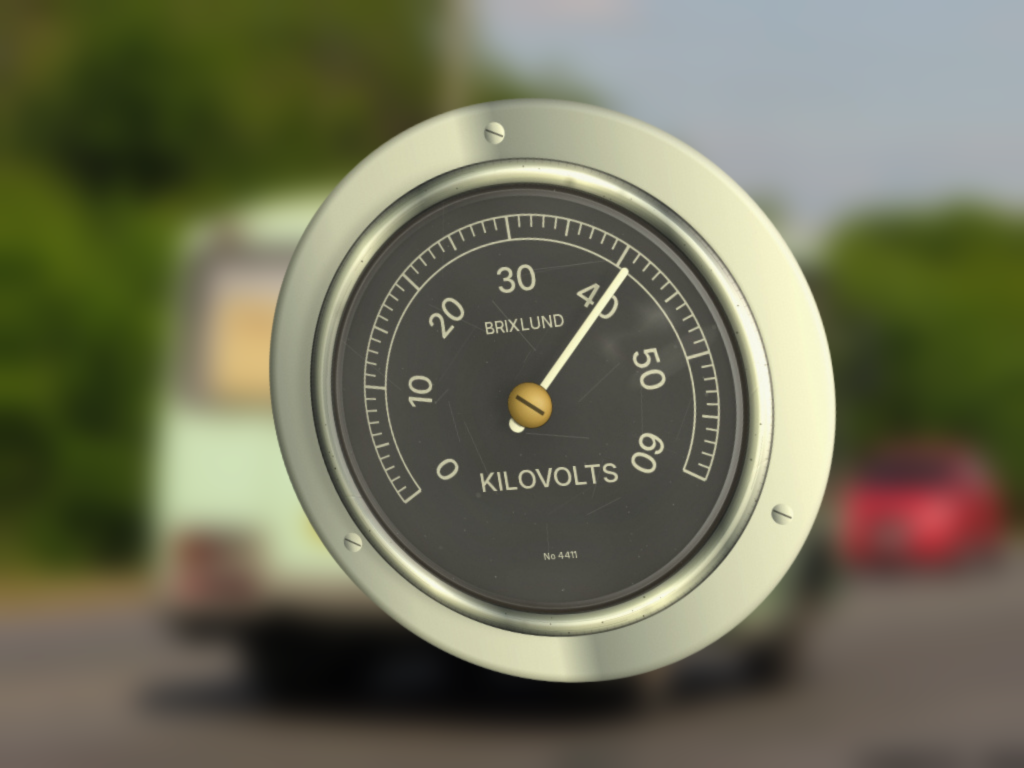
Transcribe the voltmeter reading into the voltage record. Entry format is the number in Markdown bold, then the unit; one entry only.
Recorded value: **41** kV
